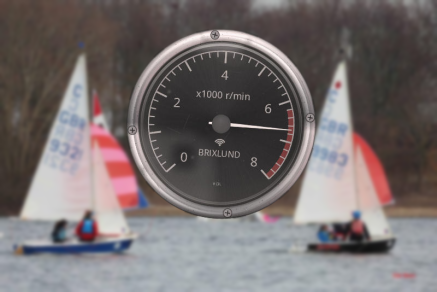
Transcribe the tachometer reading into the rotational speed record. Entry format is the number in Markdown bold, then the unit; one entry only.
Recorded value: **6700** rpm
